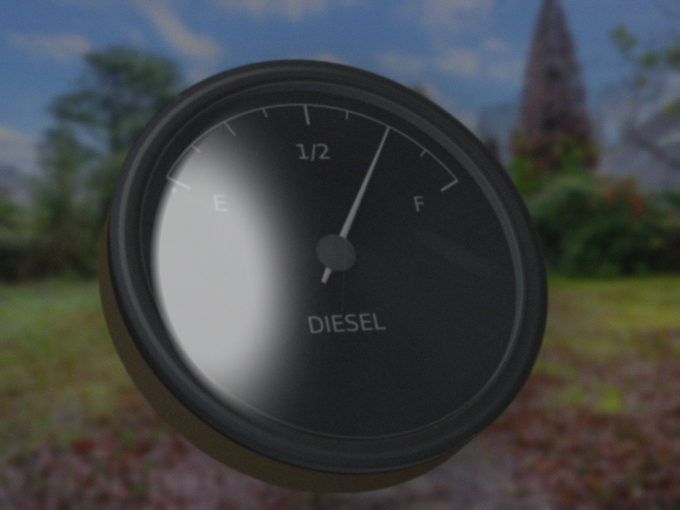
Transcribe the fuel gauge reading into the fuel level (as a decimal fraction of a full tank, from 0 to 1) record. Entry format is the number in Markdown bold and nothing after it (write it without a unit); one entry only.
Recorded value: **0.75**
